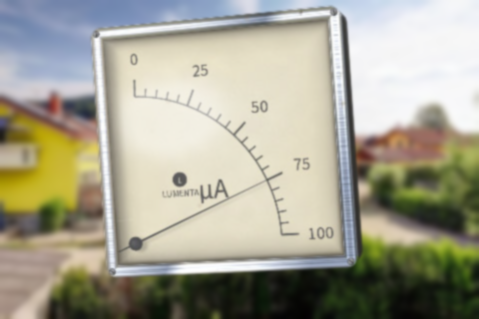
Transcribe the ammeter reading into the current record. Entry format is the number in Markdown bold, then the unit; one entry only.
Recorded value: **75** µA
